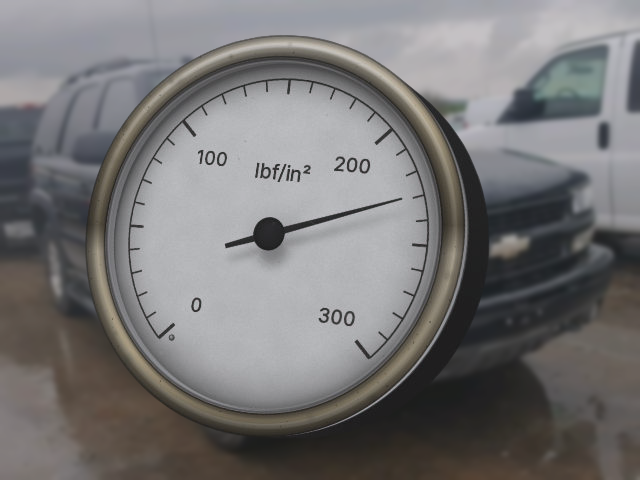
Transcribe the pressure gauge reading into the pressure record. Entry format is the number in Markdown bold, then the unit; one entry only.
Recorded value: **230** psi
